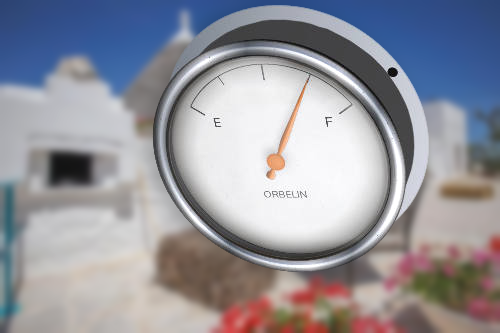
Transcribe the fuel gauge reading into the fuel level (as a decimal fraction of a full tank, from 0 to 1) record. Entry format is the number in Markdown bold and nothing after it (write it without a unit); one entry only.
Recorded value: **0.75**
